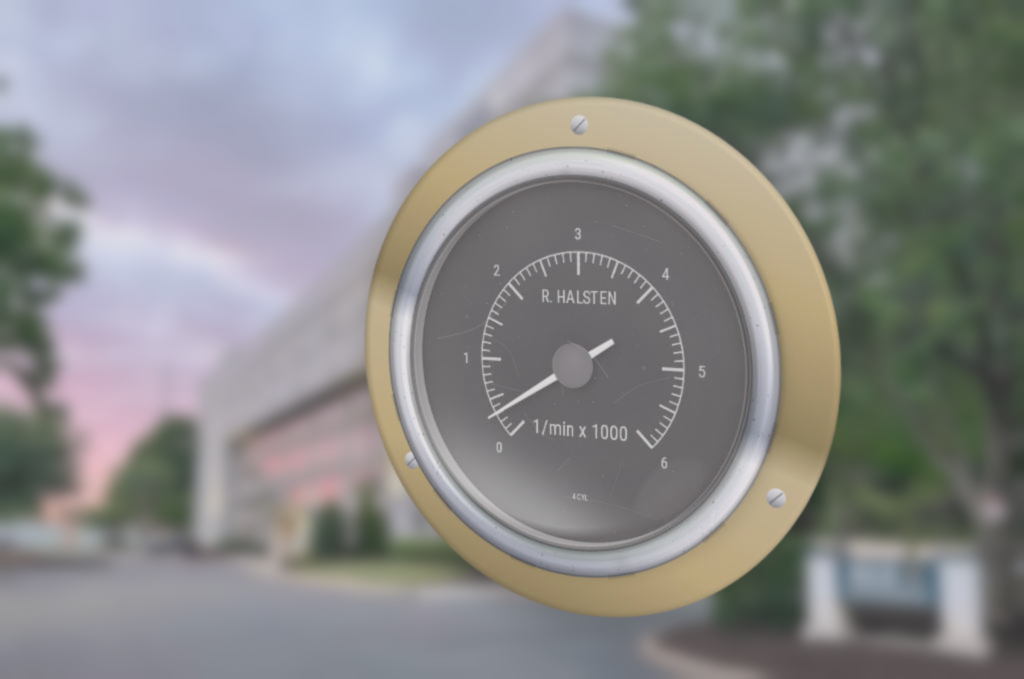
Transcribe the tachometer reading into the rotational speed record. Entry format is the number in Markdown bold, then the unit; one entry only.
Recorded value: **300** rpm
